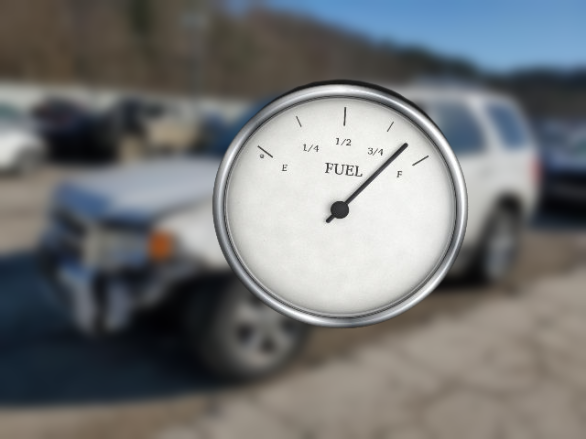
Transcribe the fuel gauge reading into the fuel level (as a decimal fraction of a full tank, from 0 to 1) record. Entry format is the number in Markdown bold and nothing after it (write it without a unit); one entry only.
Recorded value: **0.875**
